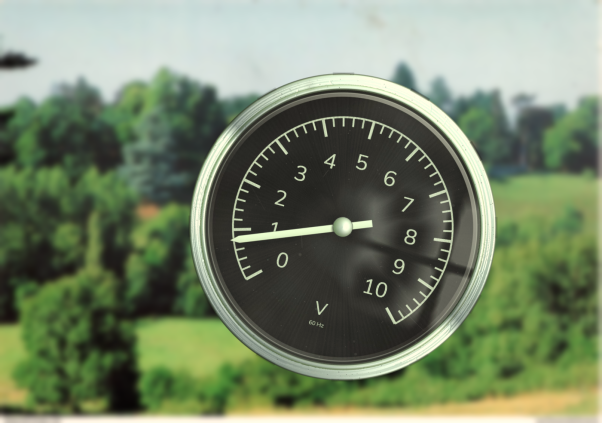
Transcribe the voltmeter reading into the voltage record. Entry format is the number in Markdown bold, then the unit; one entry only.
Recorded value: **0.8** V
